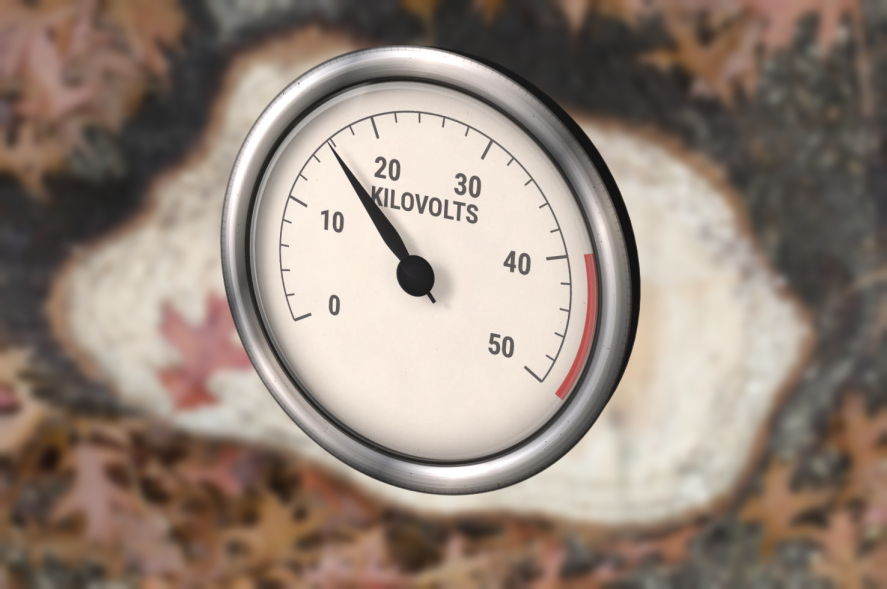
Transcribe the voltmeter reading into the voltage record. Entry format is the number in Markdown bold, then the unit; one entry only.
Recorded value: **16** kV
